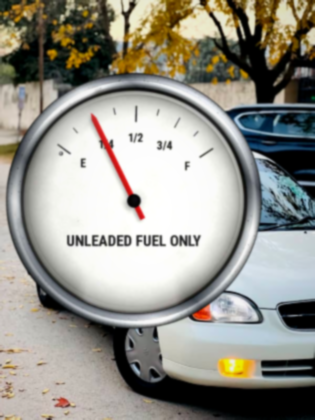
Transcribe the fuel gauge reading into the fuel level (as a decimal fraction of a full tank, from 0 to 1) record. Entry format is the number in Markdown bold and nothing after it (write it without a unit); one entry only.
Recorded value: **0.25**
